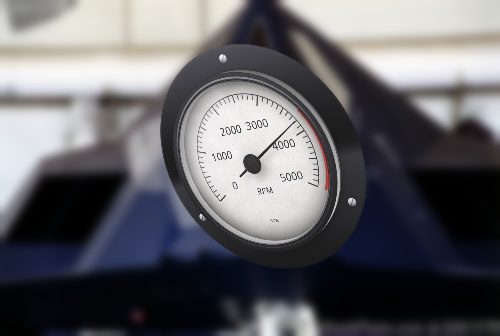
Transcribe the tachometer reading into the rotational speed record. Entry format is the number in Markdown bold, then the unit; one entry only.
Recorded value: **3800** rpm
